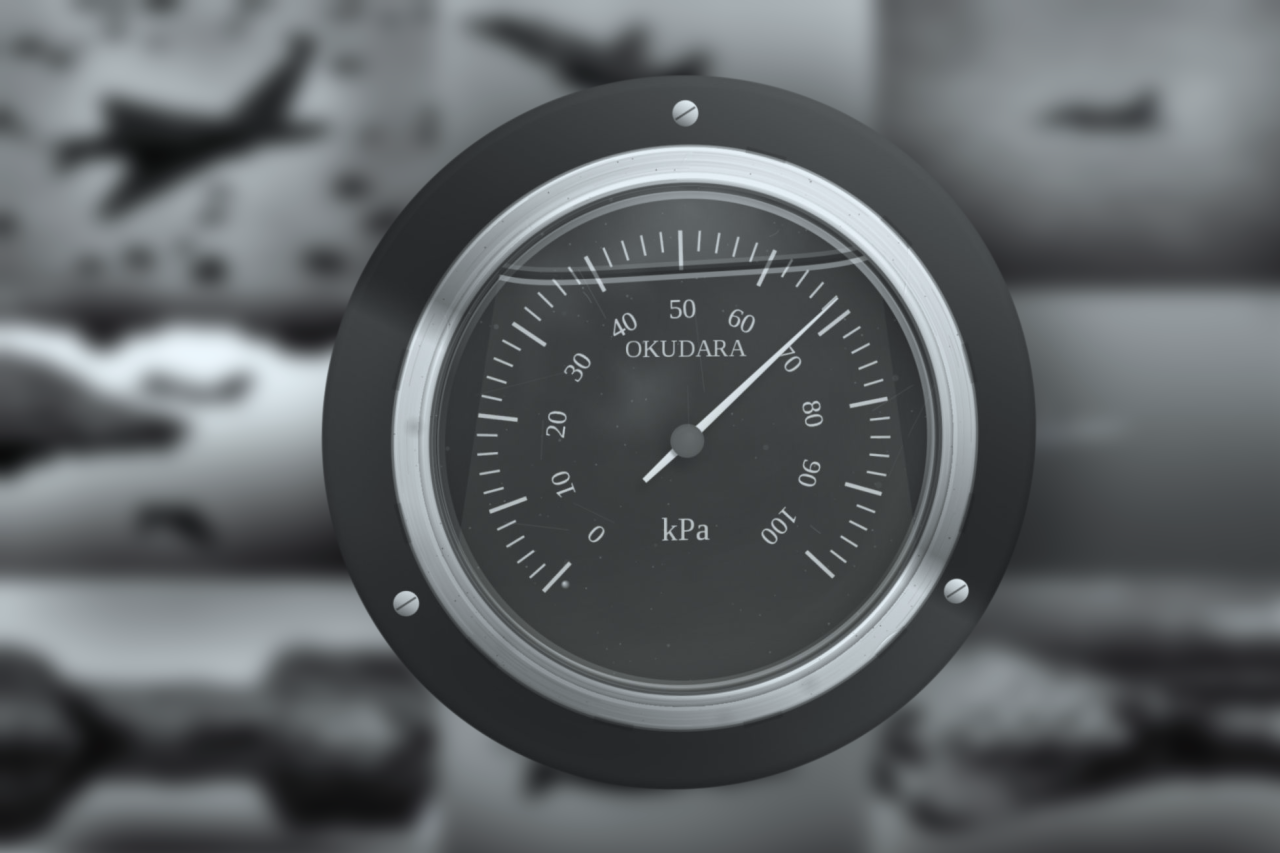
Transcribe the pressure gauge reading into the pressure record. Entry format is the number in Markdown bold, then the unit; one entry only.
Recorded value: **68** kPa
